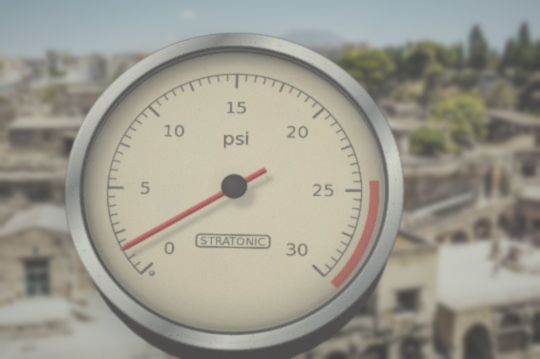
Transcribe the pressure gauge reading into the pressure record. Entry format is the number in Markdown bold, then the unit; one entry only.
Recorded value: **1.5** psi
